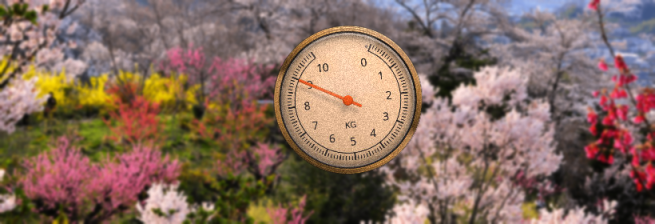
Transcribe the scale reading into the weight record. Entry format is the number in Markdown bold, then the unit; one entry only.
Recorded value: **9** kg
